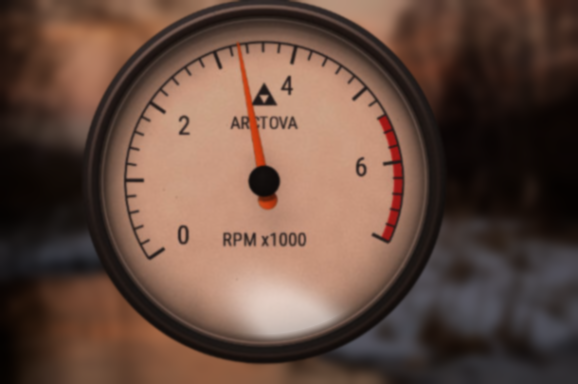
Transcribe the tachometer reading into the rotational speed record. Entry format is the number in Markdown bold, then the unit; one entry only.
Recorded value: **3300** rpm
